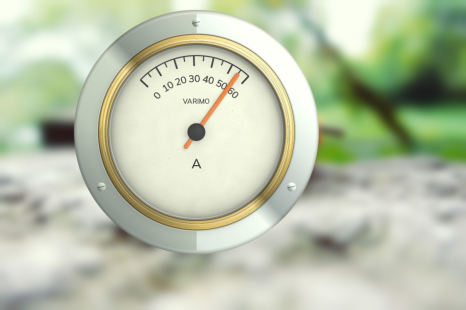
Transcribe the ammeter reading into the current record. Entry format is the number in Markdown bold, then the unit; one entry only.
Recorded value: **55** A
